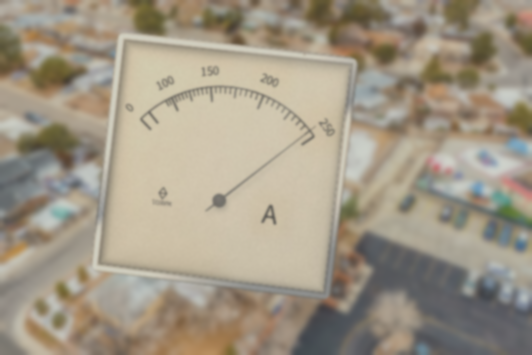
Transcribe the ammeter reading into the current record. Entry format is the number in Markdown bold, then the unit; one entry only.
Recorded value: **245** A
